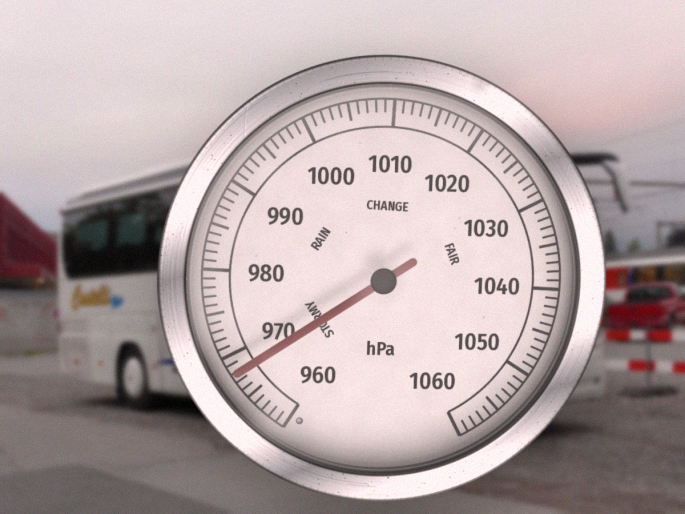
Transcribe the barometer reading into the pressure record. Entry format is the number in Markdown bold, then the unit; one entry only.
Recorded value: **968** hPa
